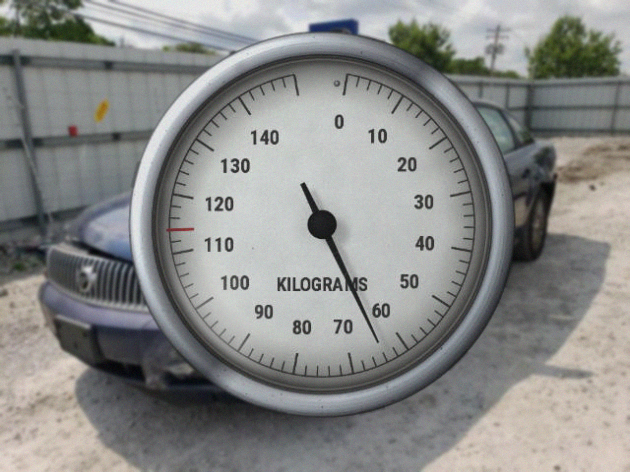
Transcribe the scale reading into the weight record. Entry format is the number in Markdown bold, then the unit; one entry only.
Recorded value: **64** kg
